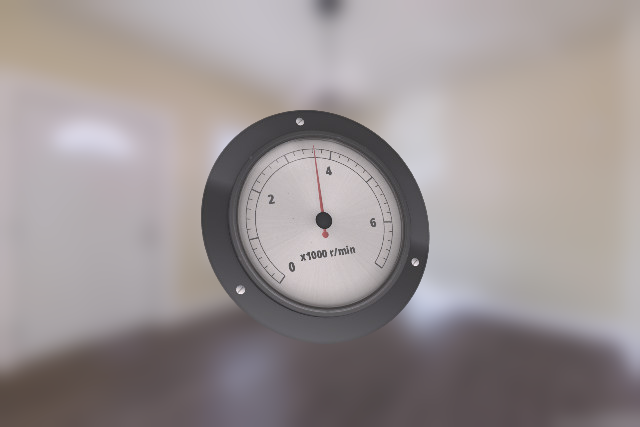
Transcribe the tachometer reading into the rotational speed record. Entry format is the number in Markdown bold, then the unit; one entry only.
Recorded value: **3600** rpm
